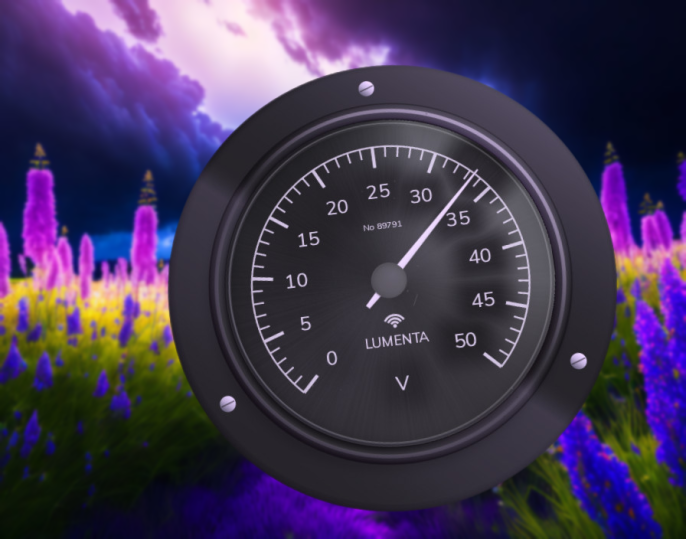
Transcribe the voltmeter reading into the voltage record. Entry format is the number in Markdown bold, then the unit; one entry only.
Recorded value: **33.5** V
